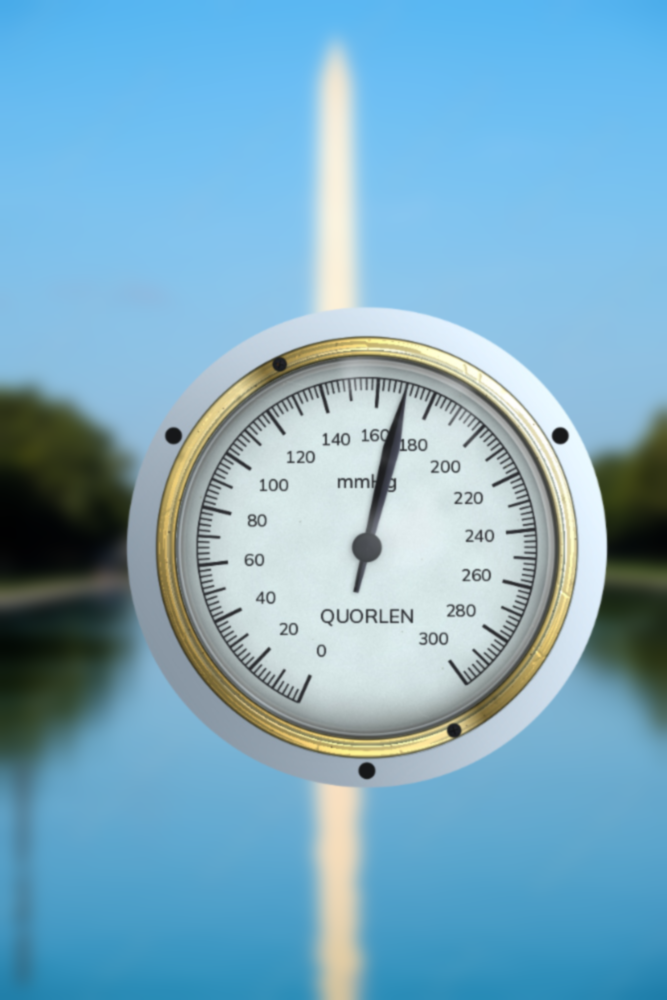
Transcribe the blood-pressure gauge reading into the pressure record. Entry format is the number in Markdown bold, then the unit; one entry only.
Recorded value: **170** mmHg
